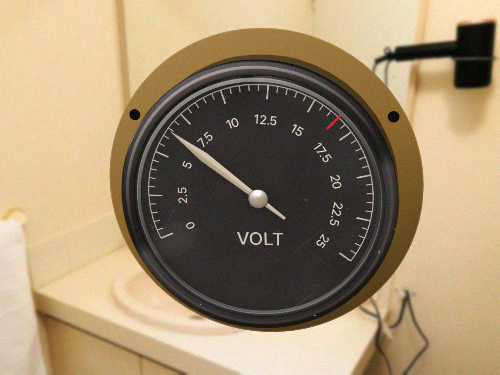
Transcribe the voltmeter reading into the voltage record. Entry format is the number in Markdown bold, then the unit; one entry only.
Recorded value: **6.5** V
